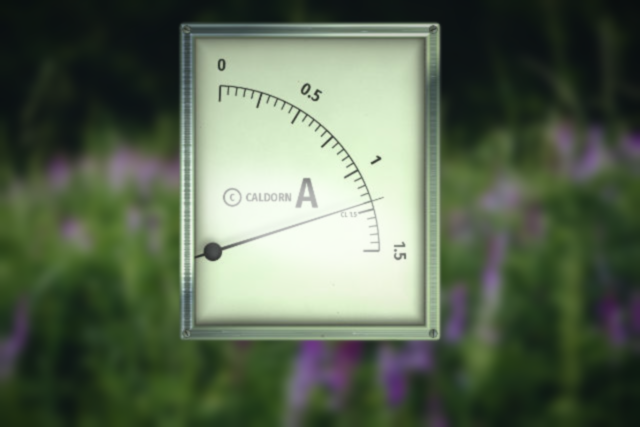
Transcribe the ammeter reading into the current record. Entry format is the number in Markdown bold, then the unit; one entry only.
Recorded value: **1.2** A
